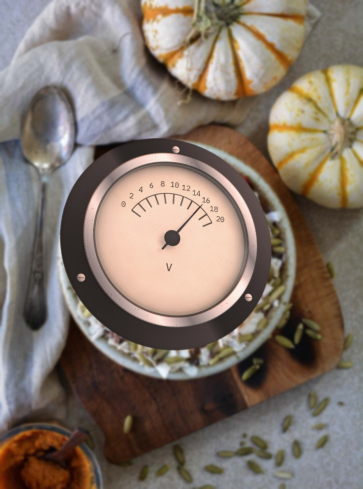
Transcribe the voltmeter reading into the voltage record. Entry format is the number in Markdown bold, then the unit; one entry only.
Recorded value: **16** V
